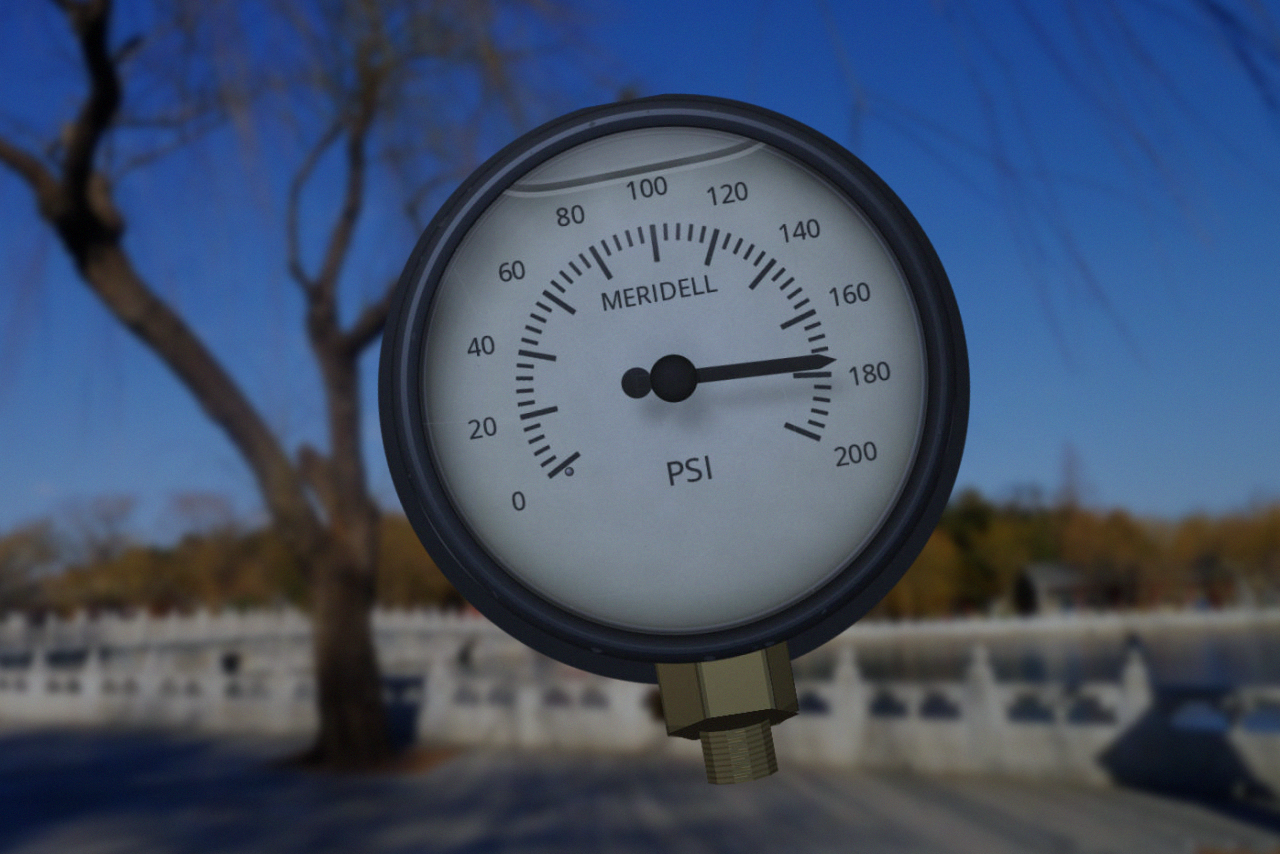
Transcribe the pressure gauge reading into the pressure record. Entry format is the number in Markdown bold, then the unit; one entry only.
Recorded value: **176** psi
